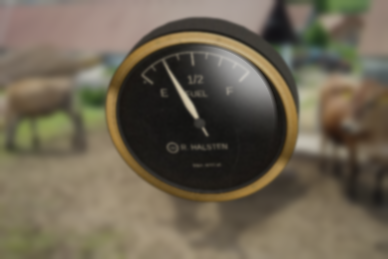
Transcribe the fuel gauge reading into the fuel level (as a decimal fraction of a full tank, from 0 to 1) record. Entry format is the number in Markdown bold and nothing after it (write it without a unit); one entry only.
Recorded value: **0.25**
